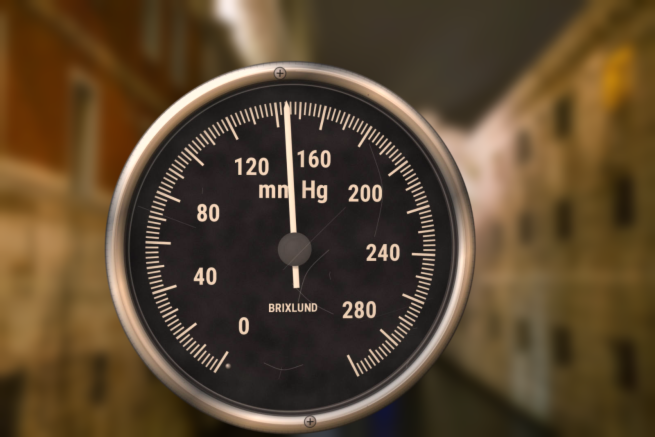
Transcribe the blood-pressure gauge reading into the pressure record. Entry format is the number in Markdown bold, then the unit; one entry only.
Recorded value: **144** mmHg
